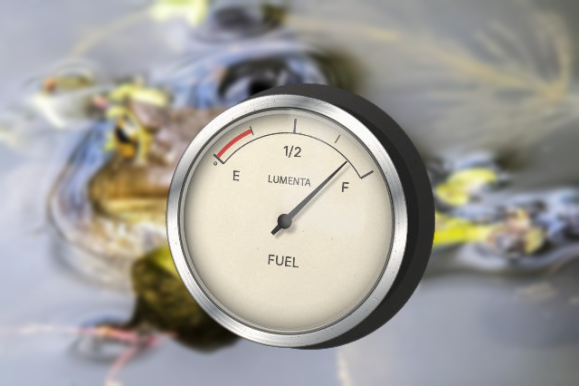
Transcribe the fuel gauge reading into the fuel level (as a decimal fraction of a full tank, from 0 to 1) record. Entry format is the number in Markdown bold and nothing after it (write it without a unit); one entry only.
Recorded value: **0.875**
